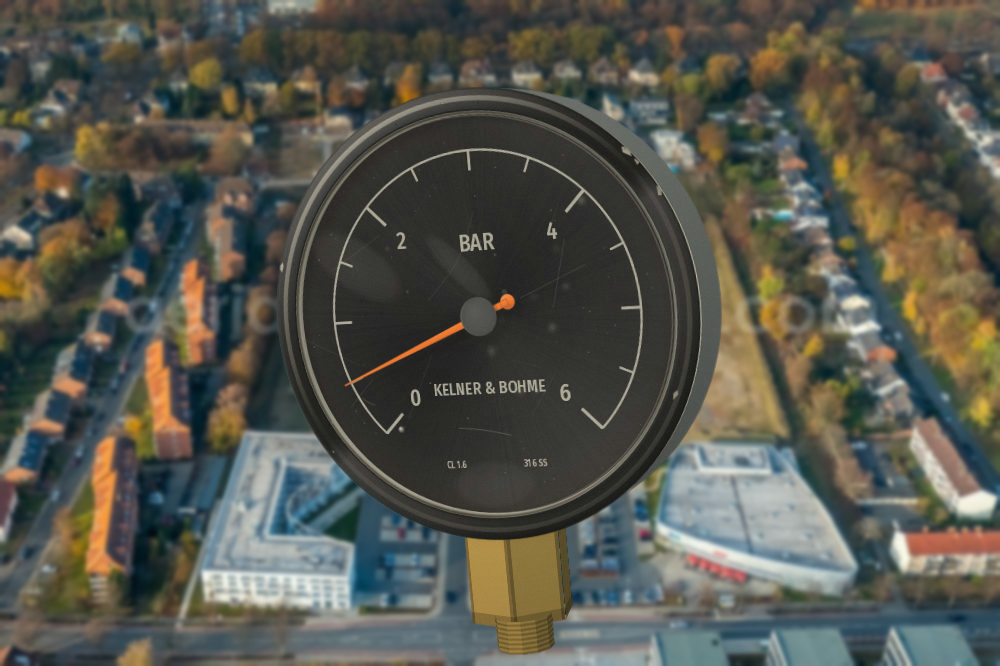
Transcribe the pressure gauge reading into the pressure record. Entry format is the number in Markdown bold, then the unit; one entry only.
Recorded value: **0.5** bar
